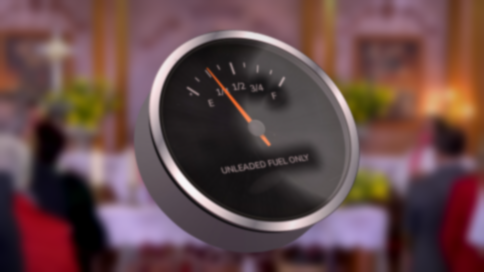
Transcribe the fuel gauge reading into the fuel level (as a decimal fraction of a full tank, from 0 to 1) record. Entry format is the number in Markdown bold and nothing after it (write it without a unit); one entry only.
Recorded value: **0.25**
